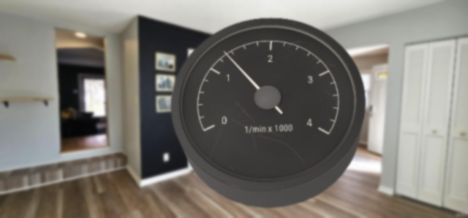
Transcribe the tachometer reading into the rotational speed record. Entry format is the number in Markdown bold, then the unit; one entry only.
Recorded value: **1300** rpm
